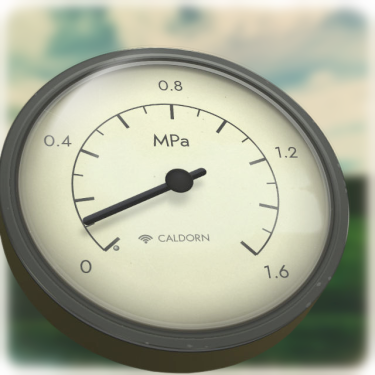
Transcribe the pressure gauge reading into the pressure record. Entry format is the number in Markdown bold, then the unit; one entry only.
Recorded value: **0.1** MPa
